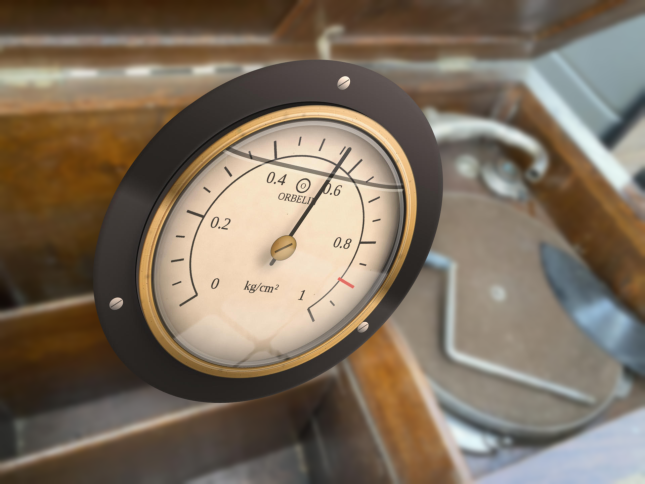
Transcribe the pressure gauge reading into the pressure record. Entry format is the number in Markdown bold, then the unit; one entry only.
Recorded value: **0.55** kg/cm²
